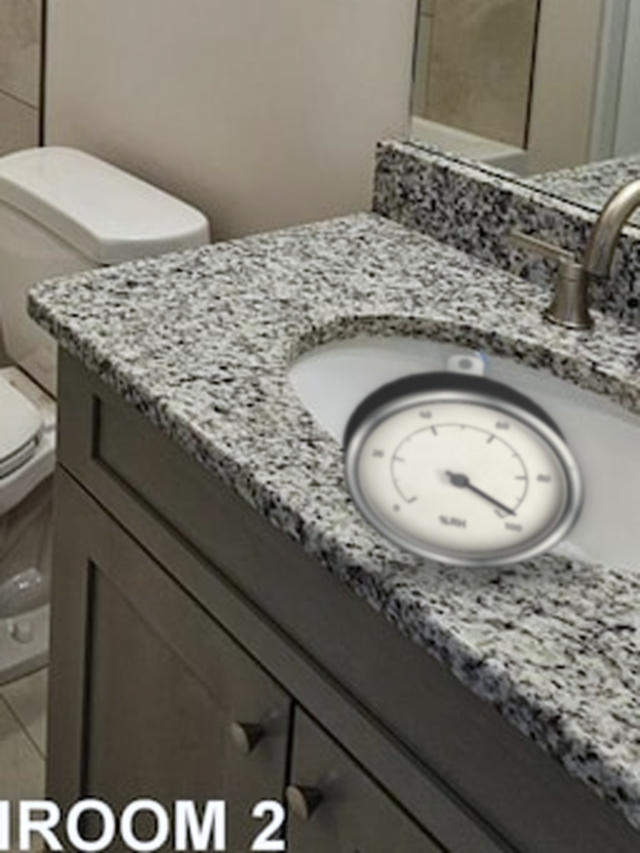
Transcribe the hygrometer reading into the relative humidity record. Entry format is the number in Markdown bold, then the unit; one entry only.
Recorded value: **95** %
